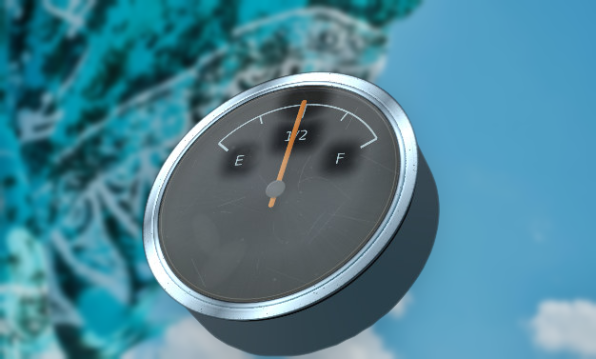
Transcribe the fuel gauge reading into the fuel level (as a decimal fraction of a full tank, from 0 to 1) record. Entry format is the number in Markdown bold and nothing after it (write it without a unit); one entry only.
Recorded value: **0.5**
